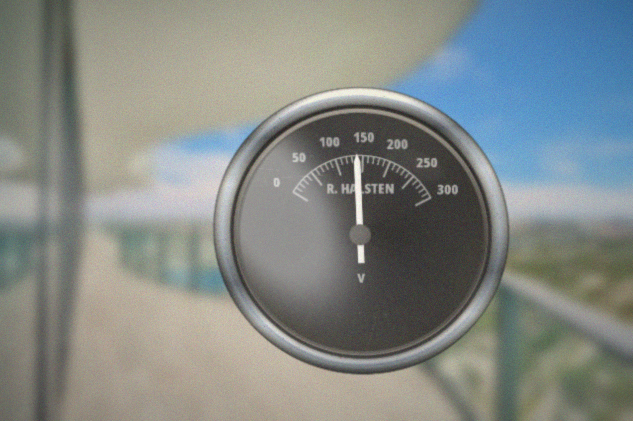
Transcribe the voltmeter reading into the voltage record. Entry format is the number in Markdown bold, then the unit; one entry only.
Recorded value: **140** V
